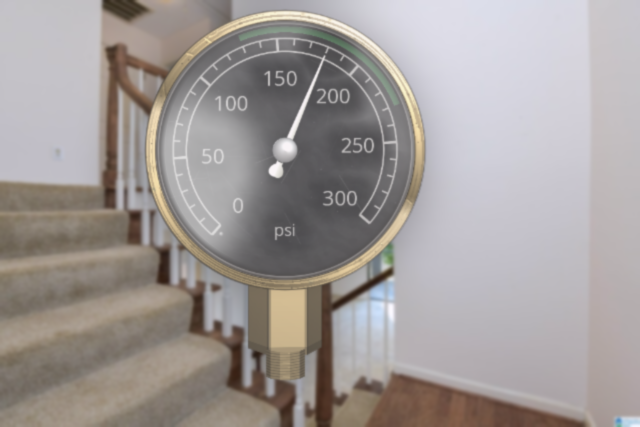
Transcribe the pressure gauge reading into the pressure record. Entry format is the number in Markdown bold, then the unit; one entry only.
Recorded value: **180** psi
